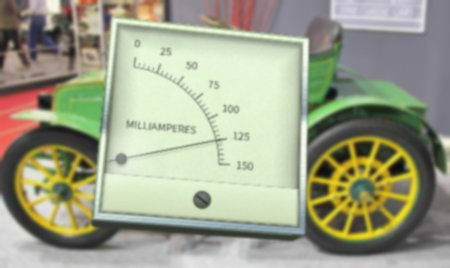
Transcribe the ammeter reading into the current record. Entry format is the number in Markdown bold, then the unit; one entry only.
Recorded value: **125** mA
